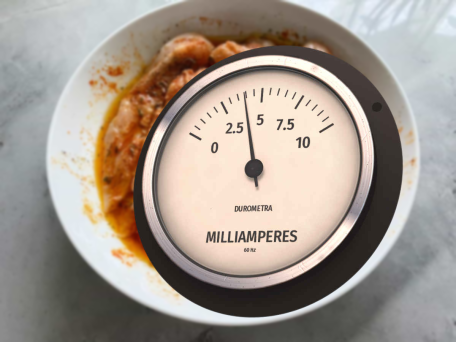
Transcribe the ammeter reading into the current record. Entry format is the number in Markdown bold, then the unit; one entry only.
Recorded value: **4** mA
